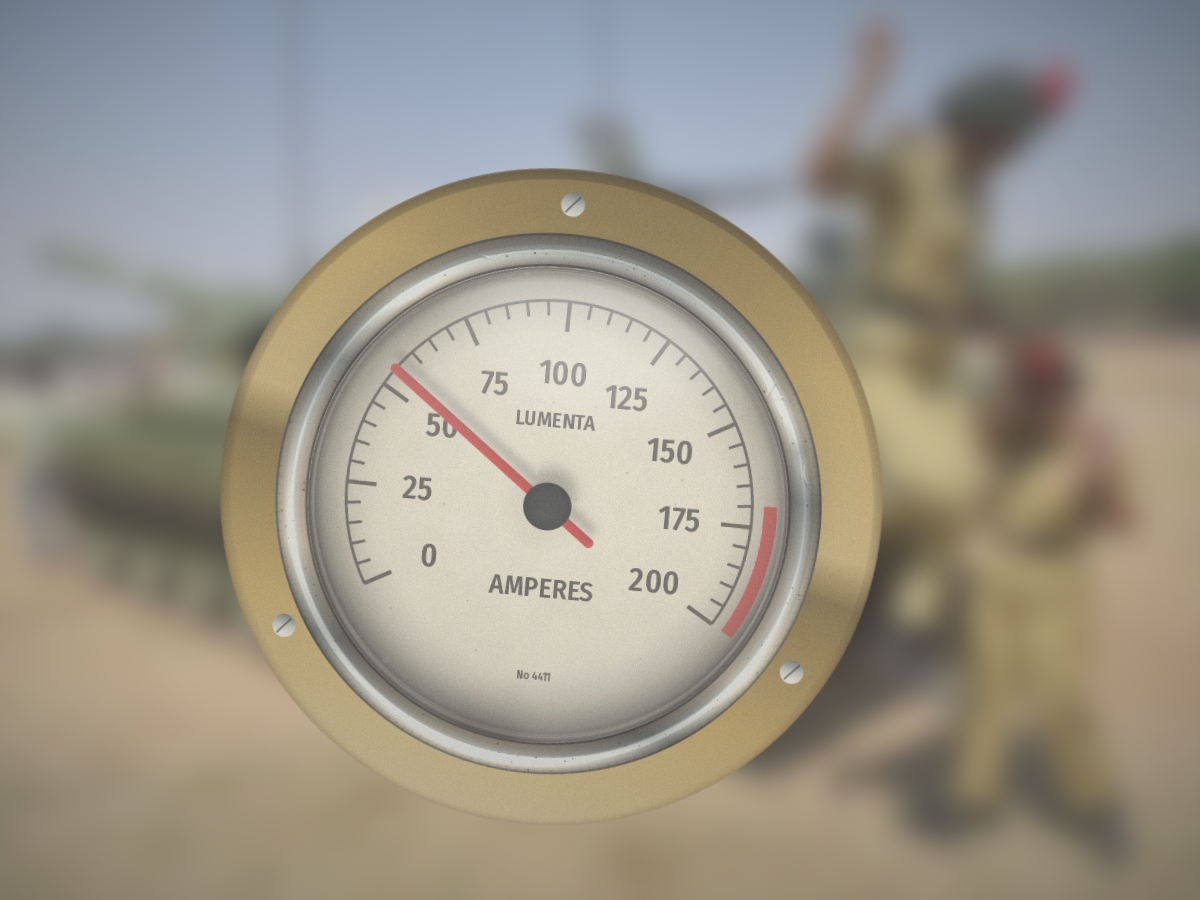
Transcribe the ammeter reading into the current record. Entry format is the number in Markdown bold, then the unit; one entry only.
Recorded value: **55** A
